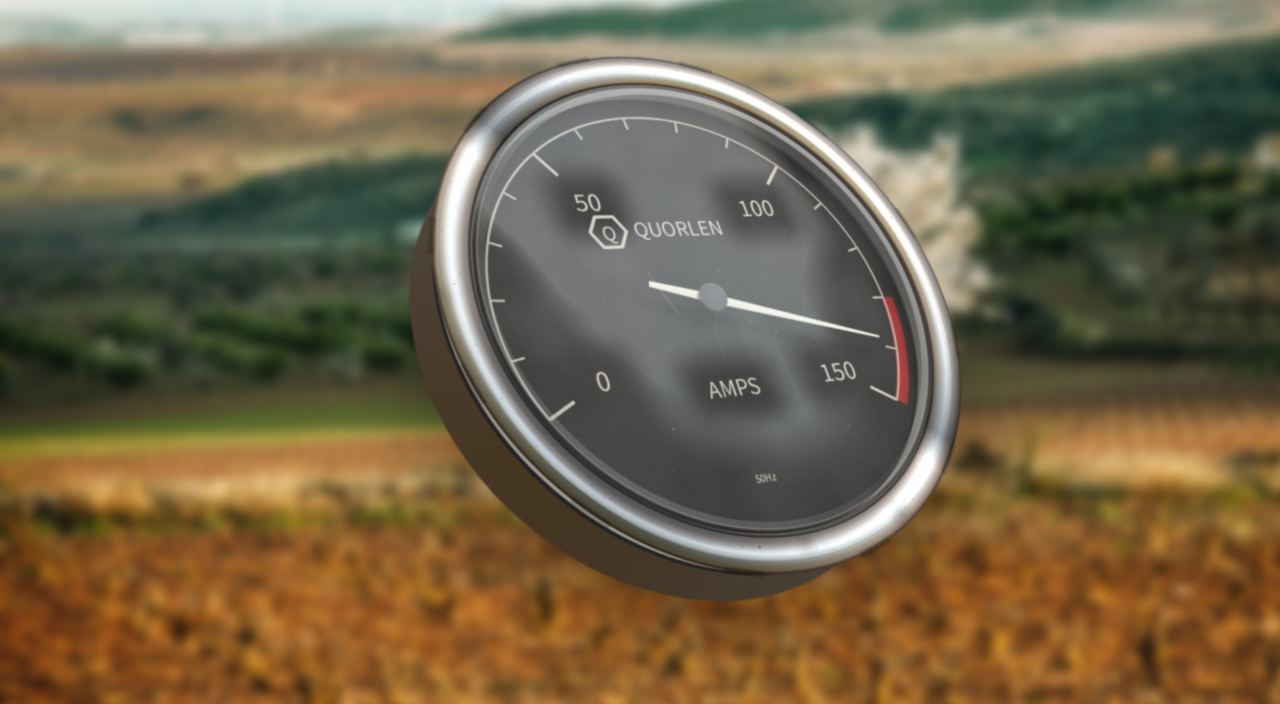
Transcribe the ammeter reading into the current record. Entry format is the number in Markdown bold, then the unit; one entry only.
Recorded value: **140** A
